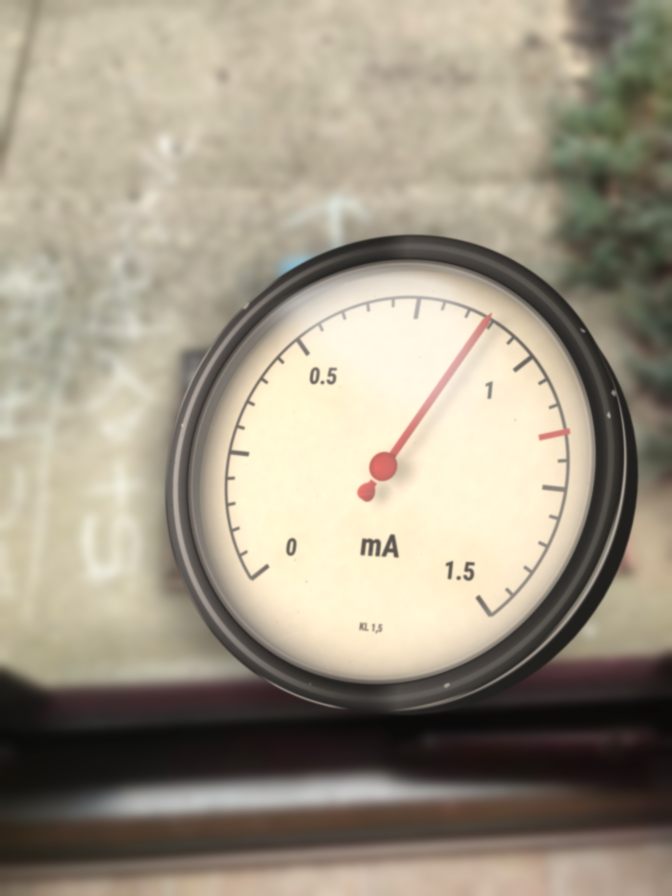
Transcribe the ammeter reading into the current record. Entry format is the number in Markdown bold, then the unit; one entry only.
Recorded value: **0.9** mA
